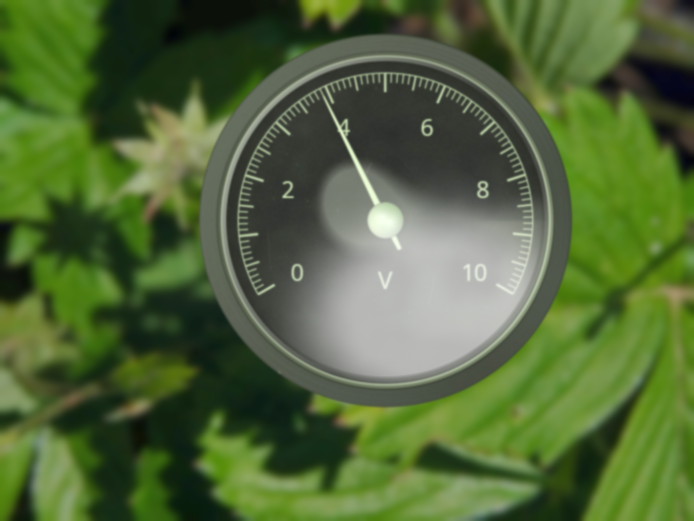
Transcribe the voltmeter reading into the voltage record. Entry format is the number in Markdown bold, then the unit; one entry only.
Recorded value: **3.9** V
